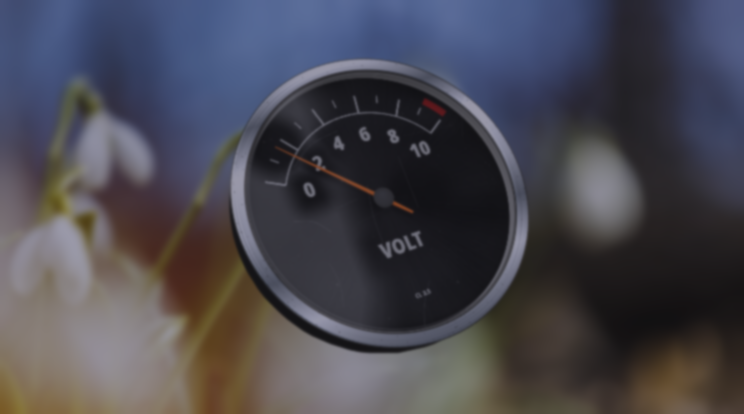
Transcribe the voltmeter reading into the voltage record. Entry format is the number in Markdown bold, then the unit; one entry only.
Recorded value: **1.5** V
